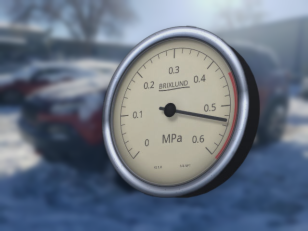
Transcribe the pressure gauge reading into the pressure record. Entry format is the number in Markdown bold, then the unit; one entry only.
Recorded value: **0.53** MPa
